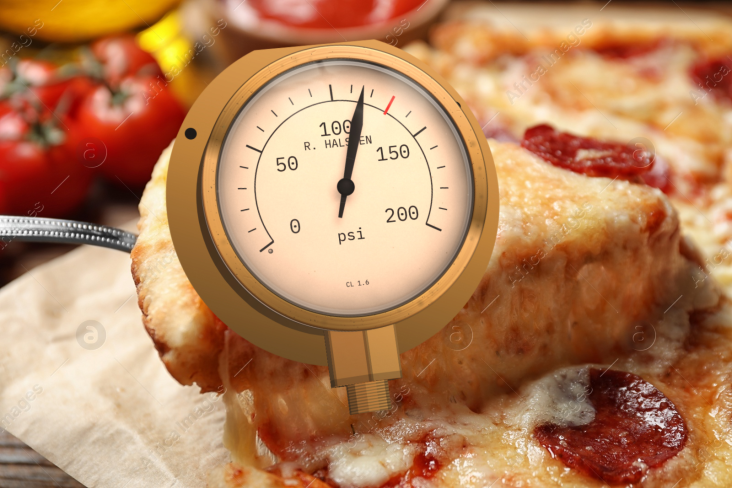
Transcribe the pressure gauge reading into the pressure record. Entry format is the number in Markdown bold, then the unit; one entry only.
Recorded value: **115** psi
